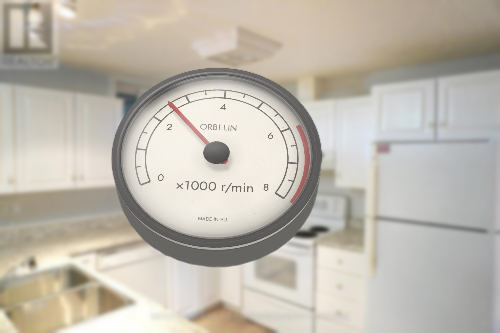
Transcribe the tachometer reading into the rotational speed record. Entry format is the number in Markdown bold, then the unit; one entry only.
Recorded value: **2500** rpm
